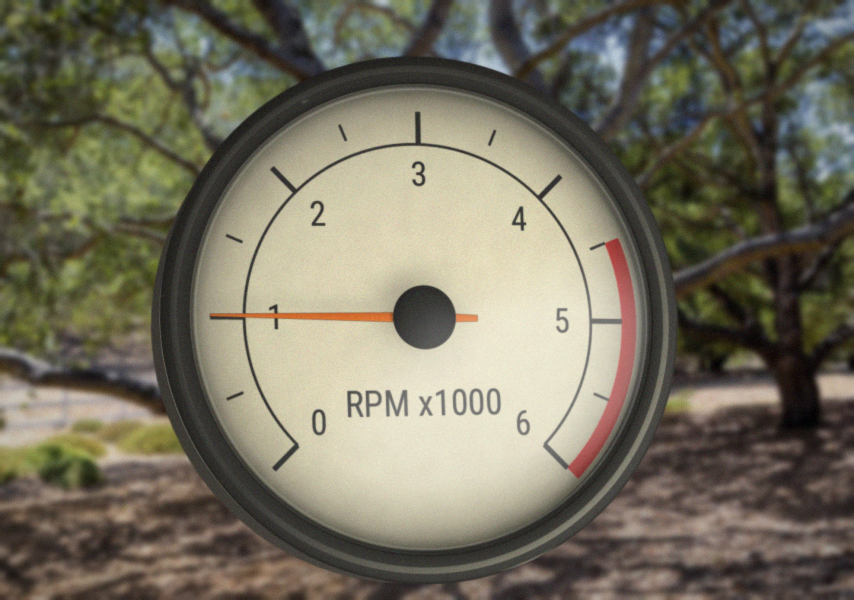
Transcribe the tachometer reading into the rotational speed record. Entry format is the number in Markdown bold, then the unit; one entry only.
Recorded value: **1000** rpm
